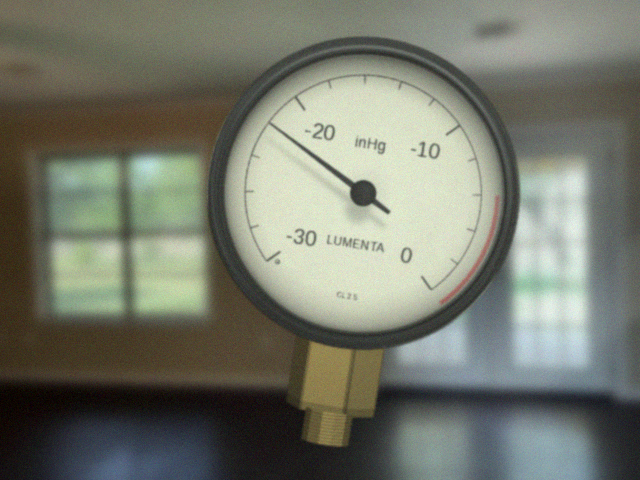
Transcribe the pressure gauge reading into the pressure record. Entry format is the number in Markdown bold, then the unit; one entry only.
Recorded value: **-22** inHg
